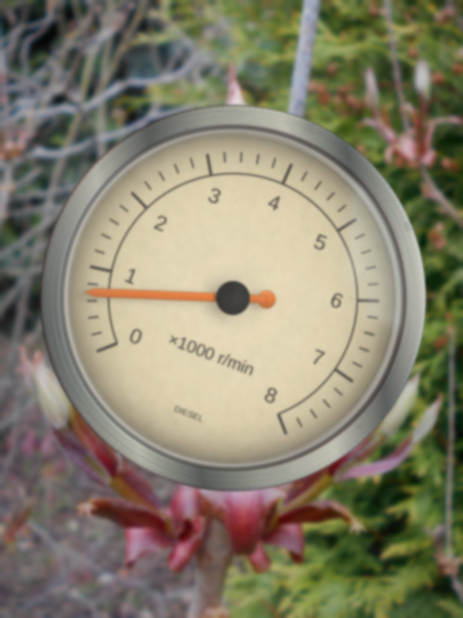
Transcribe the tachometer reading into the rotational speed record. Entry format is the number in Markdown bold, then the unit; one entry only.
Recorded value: **700** rpm
